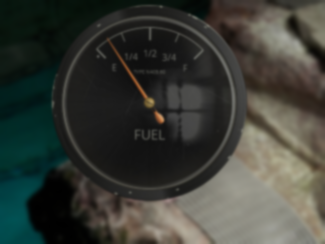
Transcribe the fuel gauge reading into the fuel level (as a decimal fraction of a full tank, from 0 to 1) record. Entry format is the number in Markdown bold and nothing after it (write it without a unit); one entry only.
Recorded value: **0.125**
